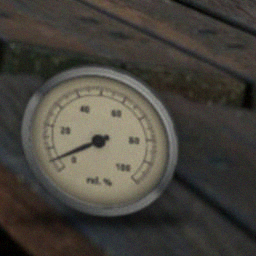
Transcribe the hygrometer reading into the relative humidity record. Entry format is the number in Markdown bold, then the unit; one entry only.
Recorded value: **5** %
